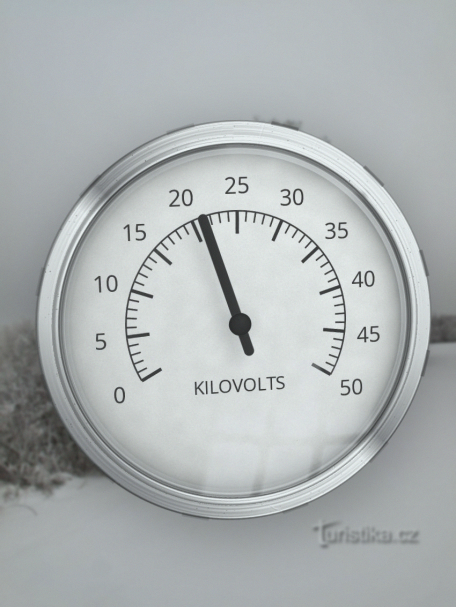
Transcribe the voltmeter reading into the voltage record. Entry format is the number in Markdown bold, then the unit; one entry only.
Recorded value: **21** kV
